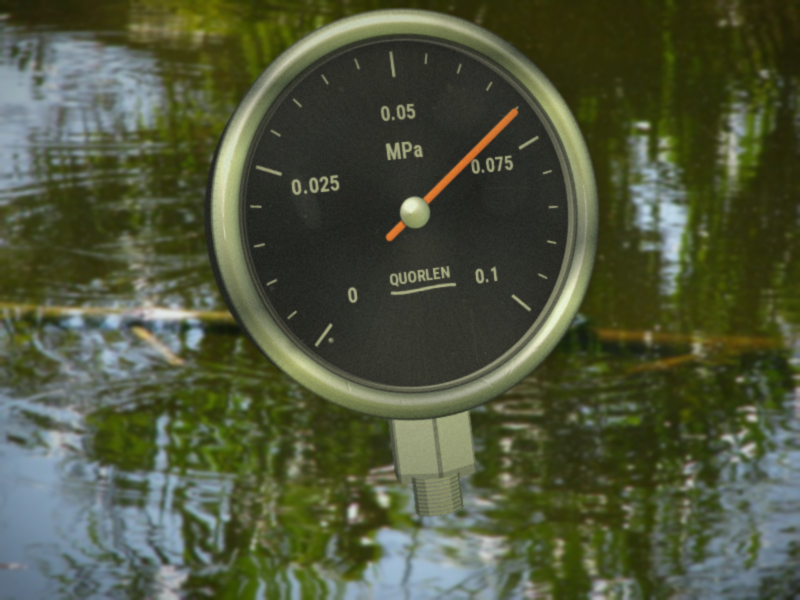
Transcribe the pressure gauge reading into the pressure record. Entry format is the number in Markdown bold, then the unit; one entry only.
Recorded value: **0.07** MPa
